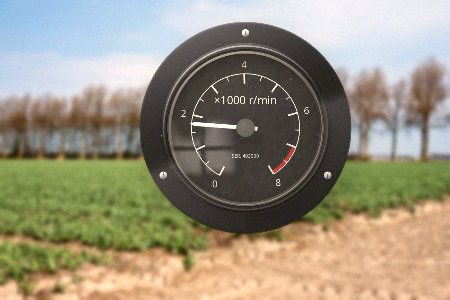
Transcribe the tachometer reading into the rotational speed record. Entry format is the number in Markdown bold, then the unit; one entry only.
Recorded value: **1750** rpm
